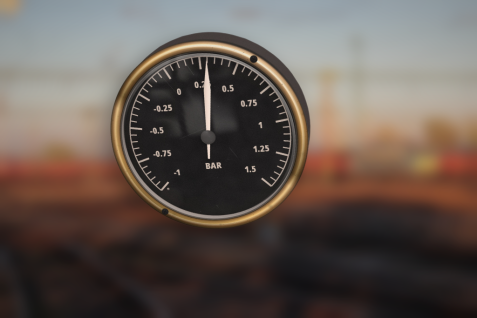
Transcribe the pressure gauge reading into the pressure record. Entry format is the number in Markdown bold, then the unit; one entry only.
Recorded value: **0.3** bar
